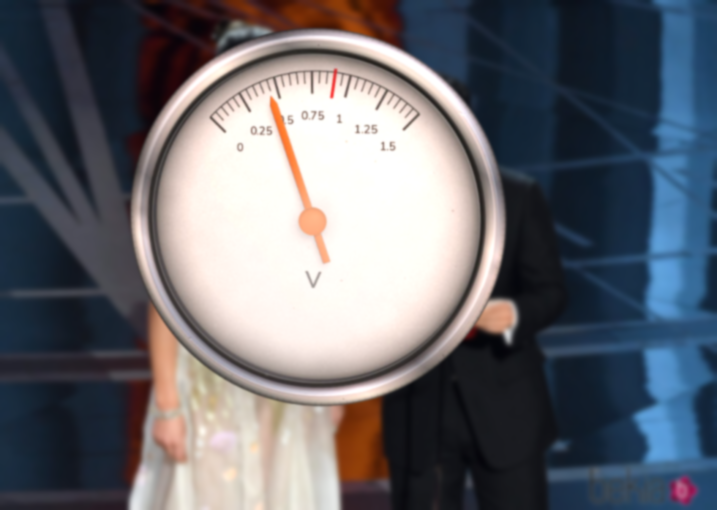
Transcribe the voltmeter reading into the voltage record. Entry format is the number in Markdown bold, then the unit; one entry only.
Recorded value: **0.45** V
